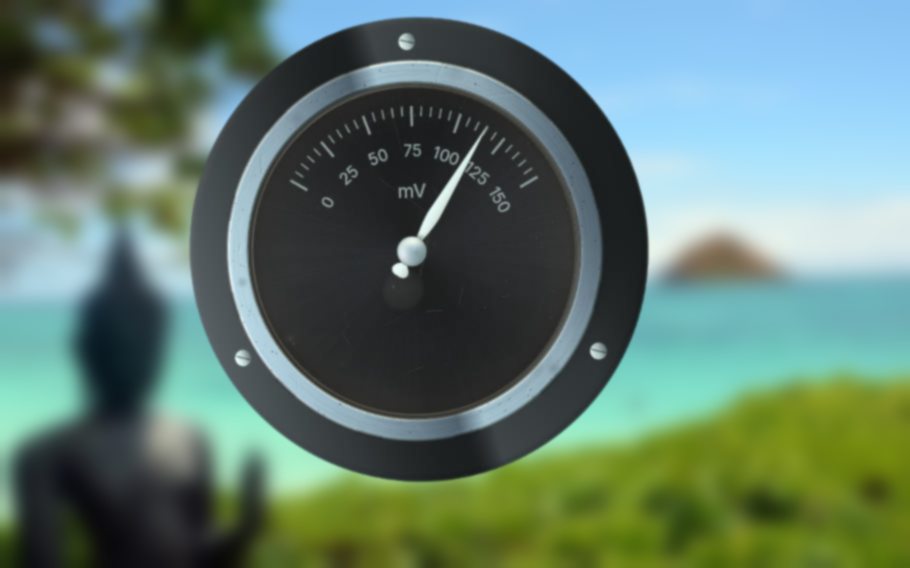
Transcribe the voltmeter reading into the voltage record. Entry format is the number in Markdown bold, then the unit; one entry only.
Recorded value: **115** mV
